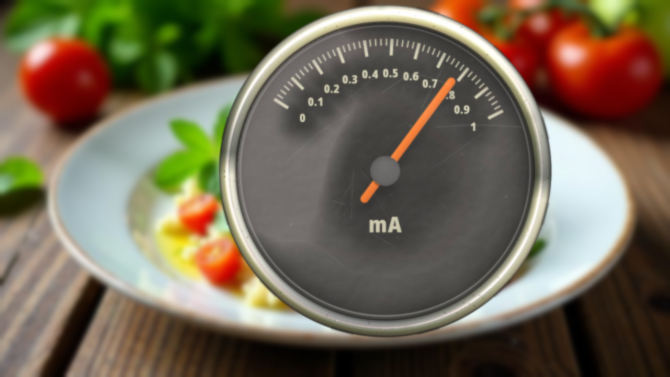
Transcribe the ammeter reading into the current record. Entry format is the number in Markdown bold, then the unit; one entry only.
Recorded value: **0.78** mA
